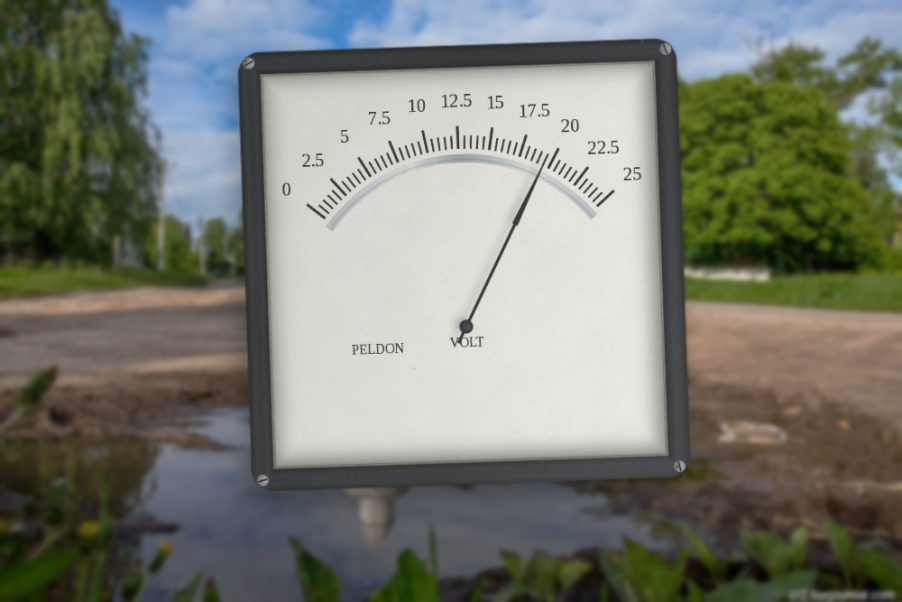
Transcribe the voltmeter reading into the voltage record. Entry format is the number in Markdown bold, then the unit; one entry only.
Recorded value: **19.5** V
